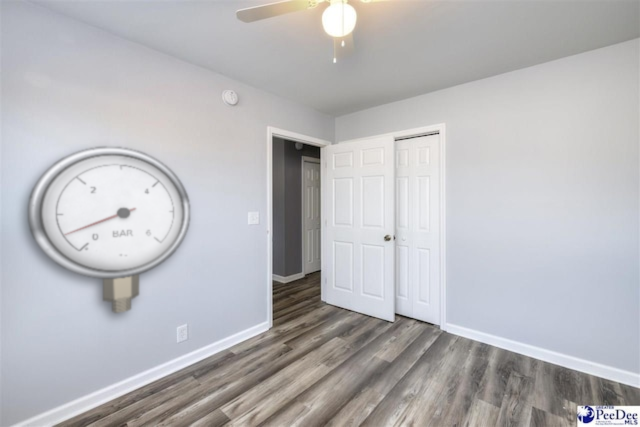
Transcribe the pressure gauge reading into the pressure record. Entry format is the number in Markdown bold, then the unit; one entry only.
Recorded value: **0.5** bar
